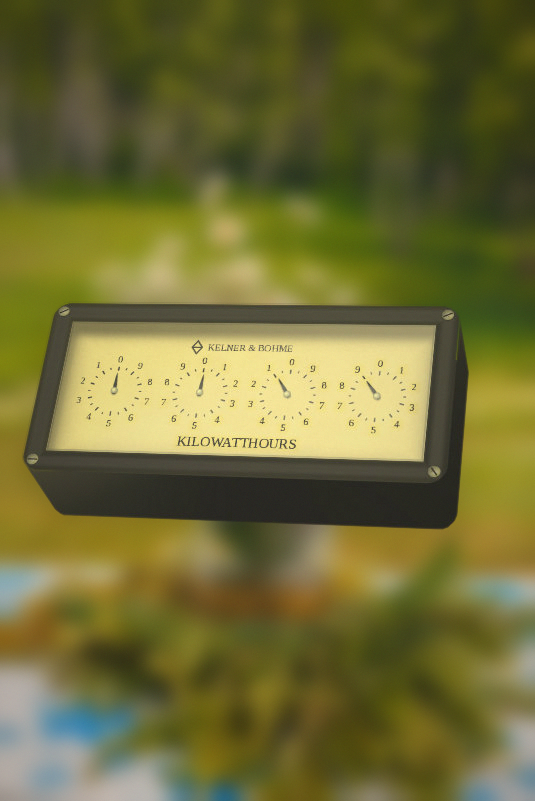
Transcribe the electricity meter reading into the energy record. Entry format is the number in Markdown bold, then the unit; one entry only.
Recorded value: **9** kWh
